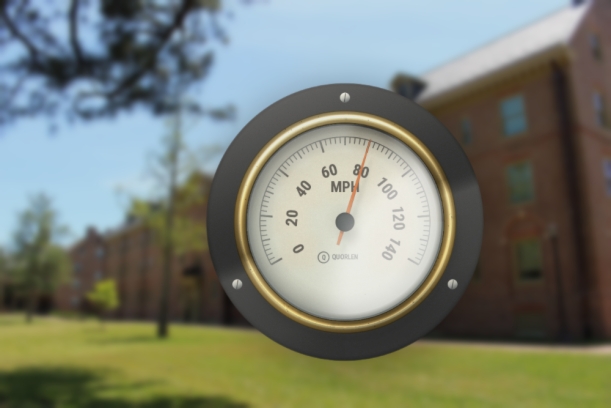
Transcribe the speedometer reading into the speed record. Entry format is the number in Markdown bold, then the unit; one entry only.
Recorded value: **80** mph
